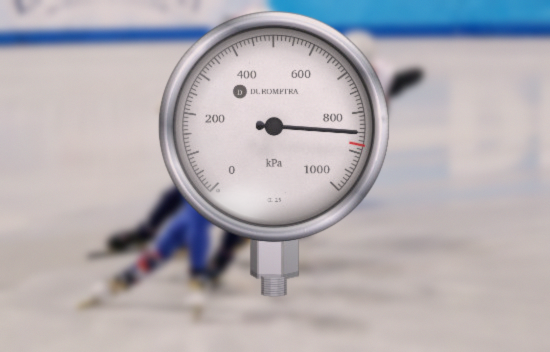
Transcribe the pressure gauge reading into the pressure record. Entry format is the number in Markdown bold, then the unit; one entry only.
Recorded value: **850** kPa
